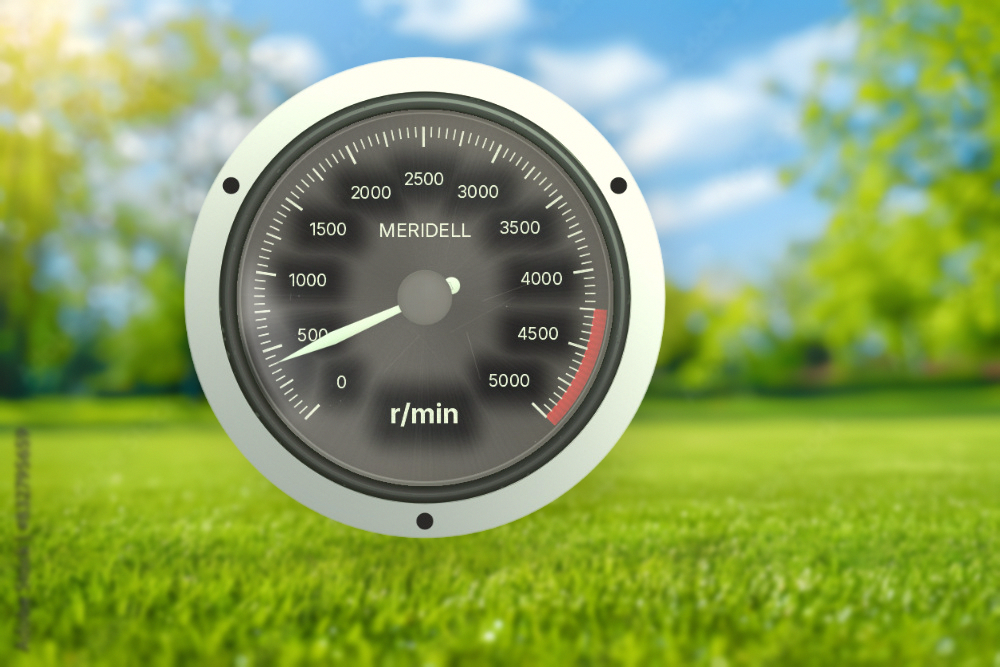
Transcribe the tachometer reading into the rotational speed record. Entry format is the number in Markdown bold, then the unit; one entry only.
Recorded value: **400** rpm
